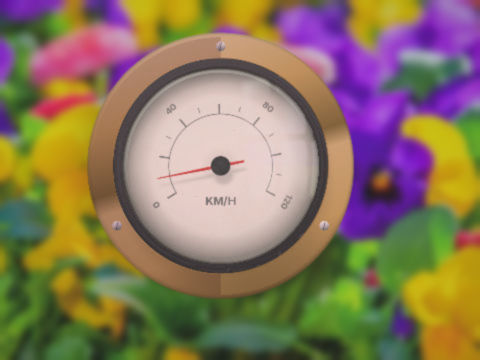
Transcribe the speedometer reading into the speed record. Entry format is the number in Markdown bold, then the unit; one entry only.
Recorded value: **10** km/h
